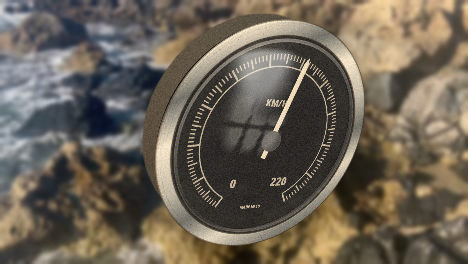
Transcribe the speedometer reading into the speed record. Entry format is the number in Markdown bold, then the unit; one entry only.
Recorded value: **120** km/h
